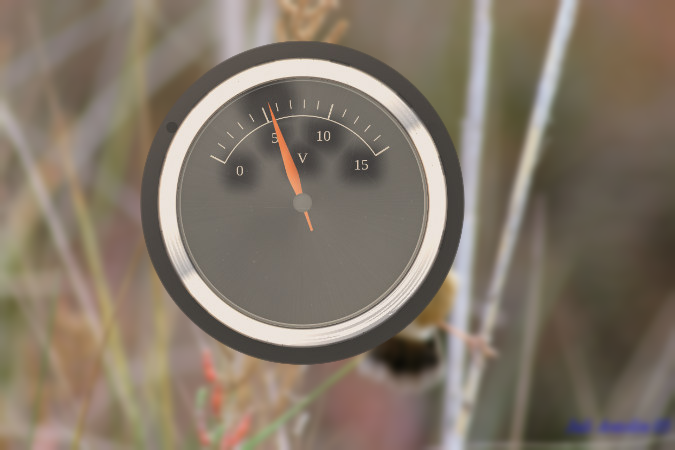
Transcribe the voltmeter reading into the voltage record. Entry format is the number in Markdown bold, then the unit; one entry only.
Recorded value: **5.5** V
